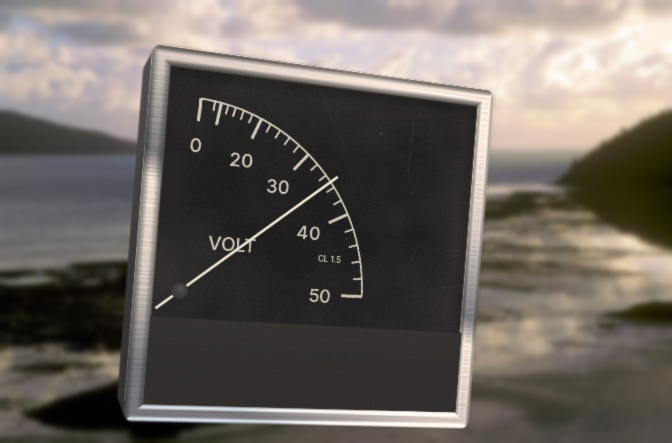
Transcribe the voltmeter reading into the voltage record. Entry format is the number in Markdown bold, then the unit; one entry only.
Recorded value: **35** V
